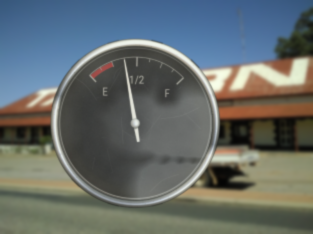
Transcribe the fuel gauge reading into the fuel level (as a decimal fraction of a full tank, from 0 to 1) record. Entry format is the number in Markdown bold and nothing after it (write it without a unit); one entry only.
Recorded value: **0.375**
